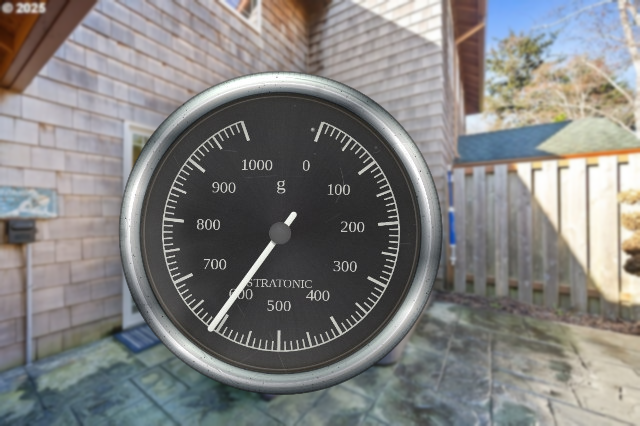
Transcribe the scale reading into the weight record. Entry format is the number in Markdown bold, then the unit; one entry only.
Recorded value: **610** g
